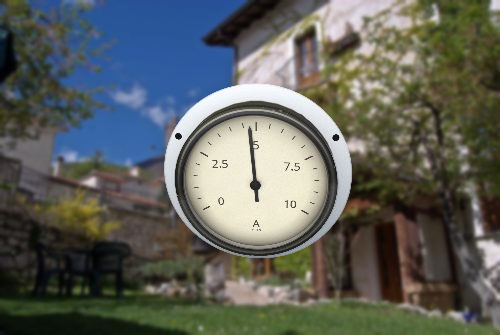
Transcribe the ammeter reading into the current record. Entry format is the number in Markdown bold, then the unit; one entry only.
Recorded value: **4.75** A
